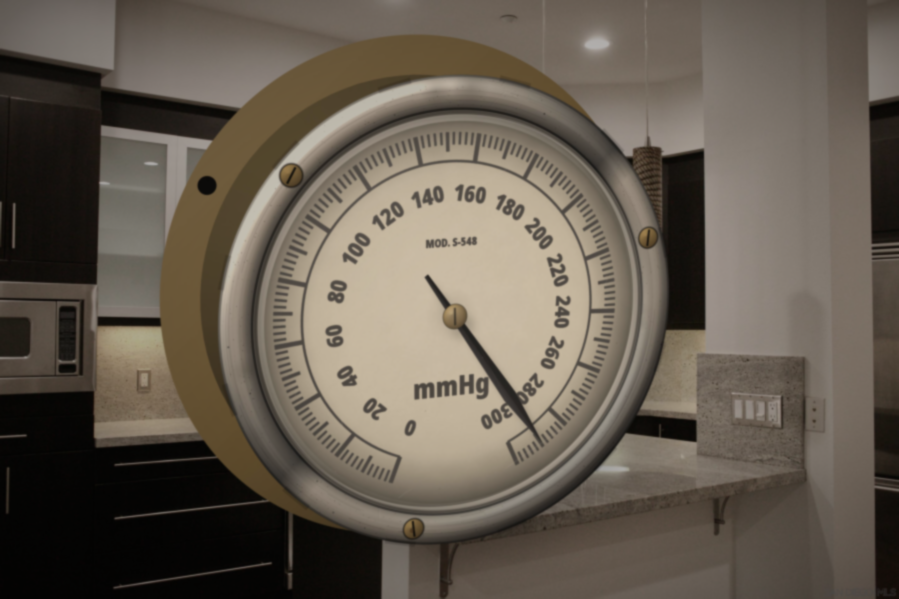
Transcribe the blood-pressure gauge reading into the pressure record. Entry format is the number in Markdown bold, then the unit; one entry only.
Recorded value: **290** mmHg
